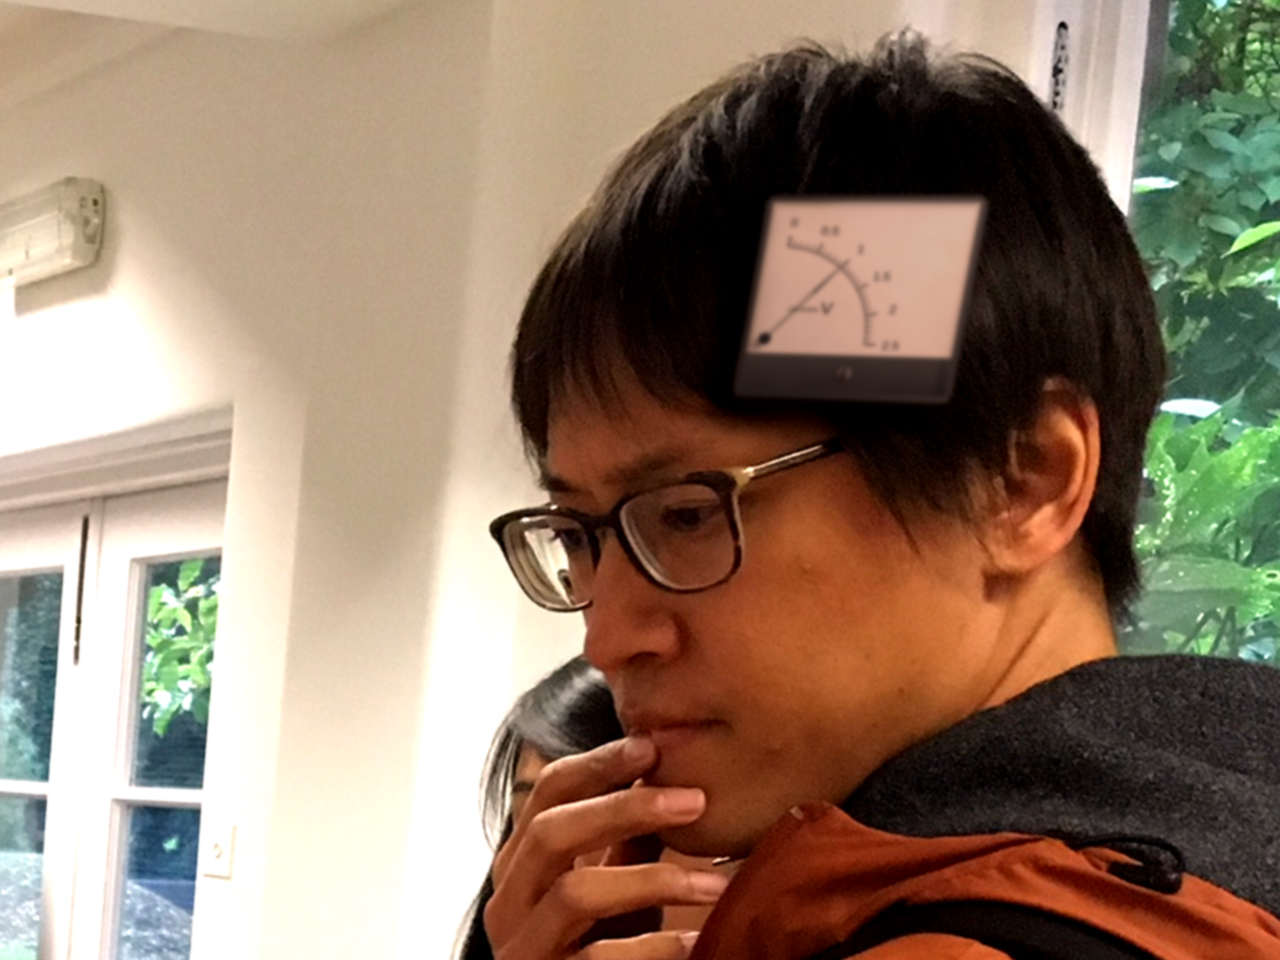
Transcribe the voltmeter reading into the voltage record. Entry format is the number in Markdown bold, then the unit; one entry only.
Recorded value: **1** V
